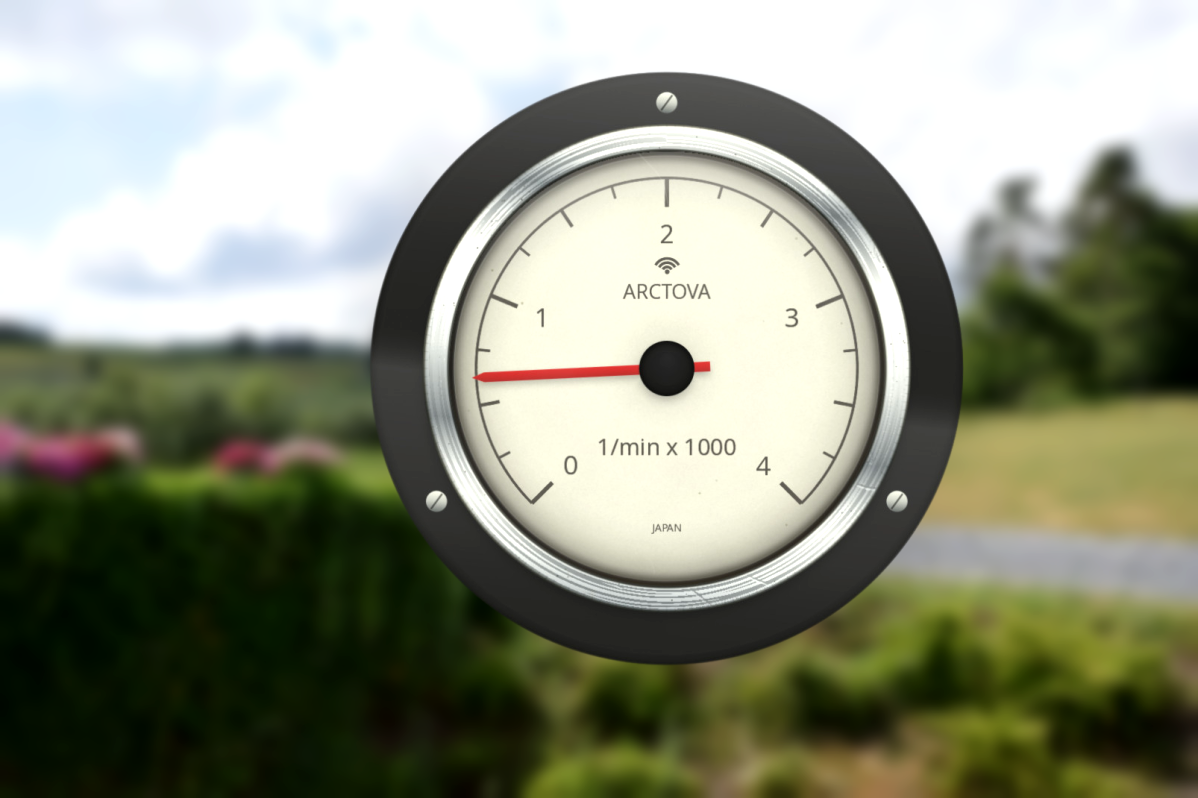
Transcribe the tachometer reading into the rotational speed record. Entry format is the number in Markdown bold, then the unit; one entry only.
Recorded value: **625** rpm
